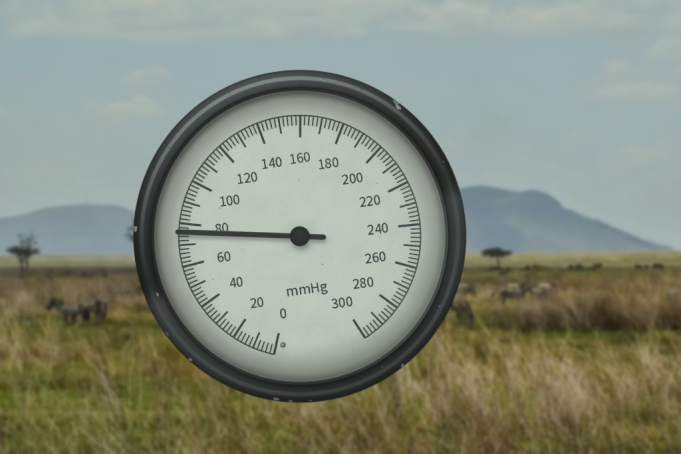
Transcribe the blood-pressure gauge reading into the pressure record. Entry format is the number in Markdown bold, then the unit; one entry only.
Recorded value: **76** mmHg
